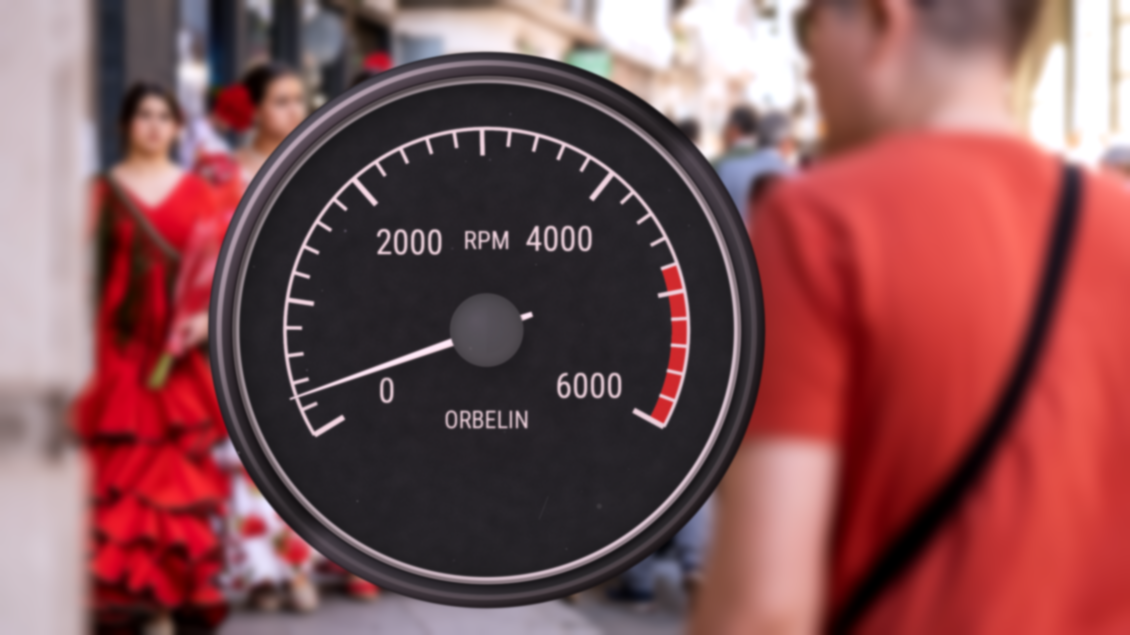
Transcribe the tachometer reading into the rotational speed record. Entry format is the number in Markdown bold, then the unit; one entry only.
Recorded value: **300** rpm
